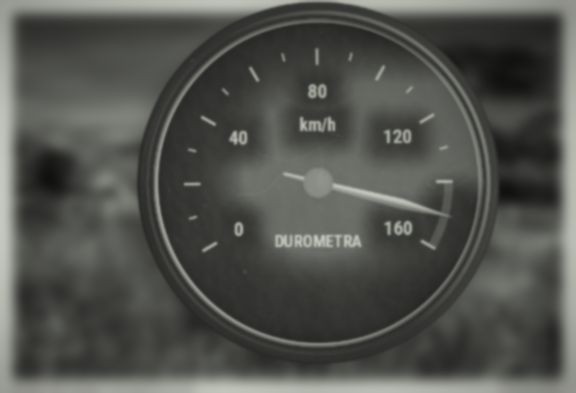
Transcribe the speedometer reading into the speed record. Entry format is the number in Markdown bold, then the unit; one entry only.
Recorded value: **150** km/h
